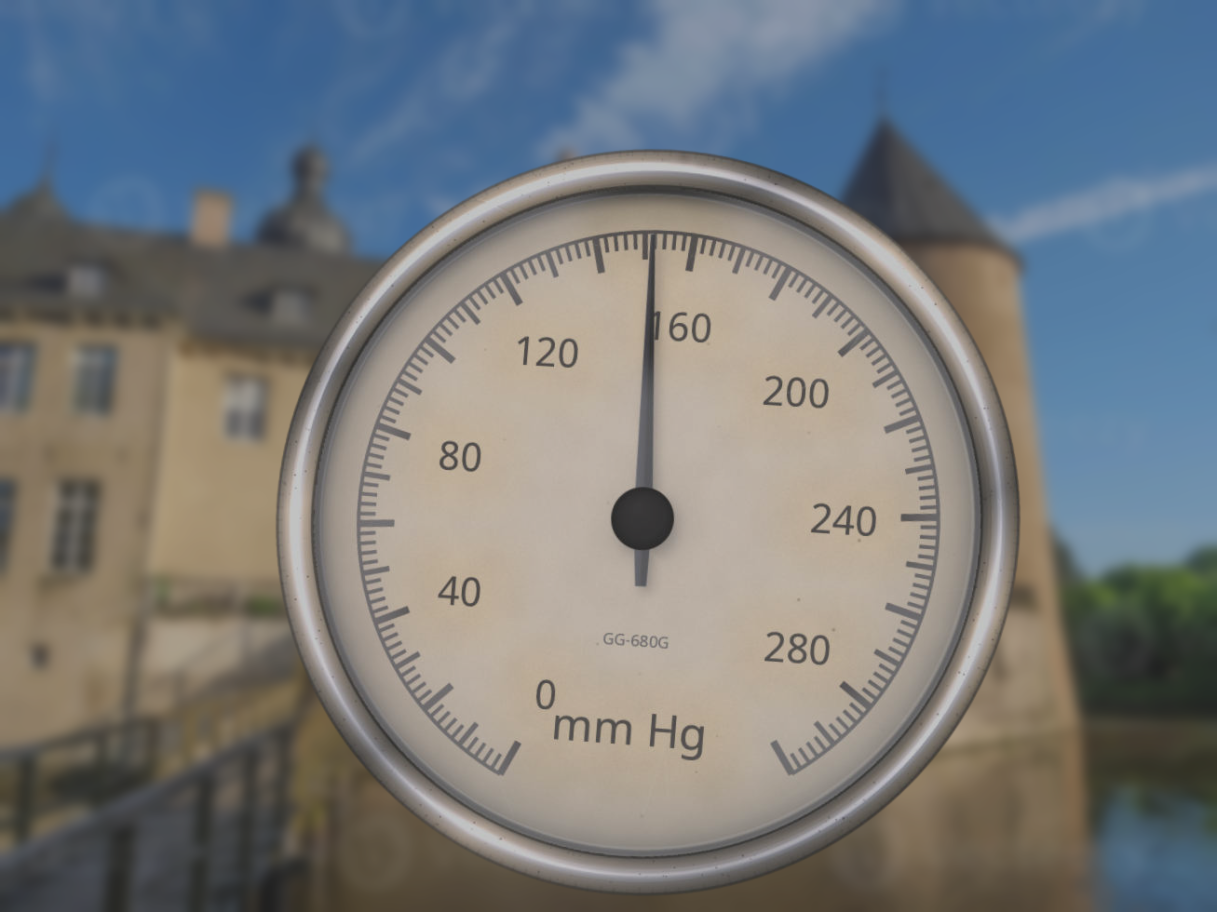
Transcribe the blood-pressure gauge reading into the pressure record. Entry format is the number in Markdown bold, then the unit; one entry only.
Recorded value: **152** mmHg
